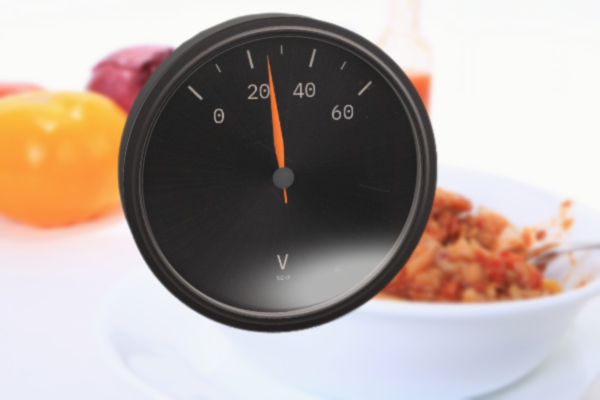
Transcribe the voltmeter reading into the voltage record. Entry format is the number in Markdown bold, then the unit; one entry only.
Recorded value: **25** V
